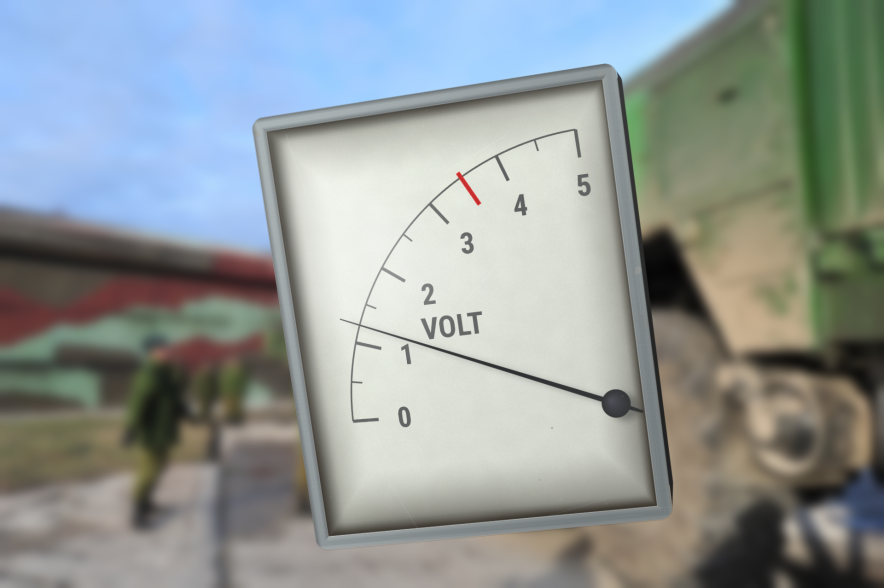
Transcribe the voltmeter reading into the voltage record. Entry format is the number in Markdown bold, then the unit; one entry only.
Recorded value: **1.25** V
